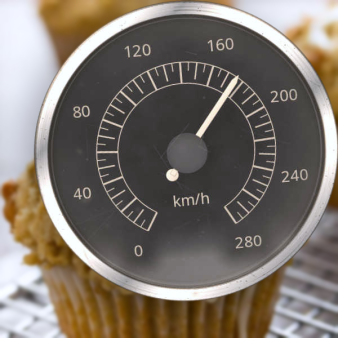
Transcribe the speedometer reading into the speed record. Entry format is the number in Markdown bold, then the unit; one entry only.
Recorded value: **175** km/h
